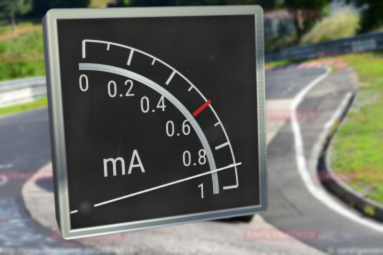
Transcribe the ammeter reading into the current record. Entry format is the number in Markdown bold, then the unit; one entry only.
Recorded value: **0.9** mA
